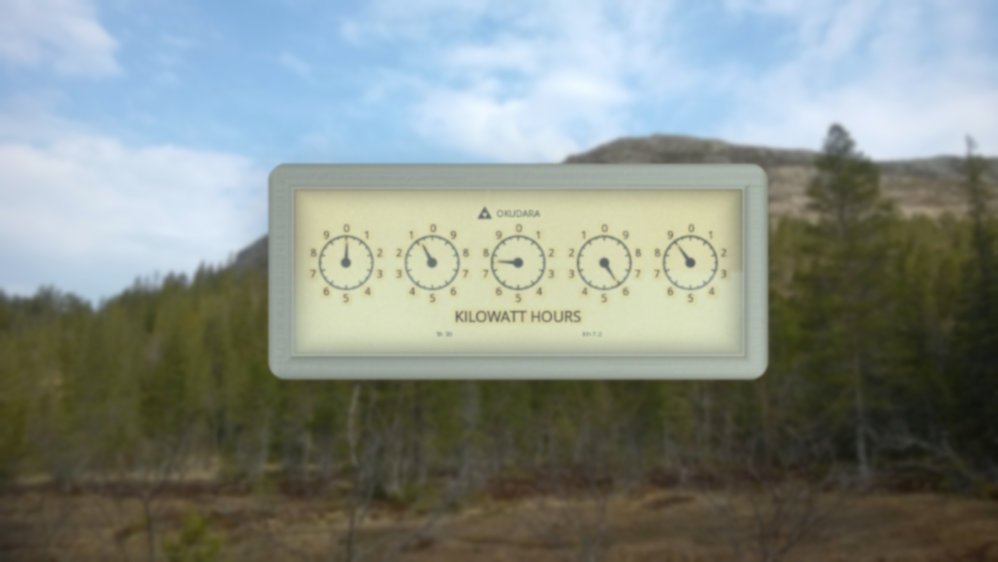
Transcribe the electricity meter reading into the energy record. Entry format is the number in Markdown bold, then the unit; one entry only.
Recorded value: **759** kWh
